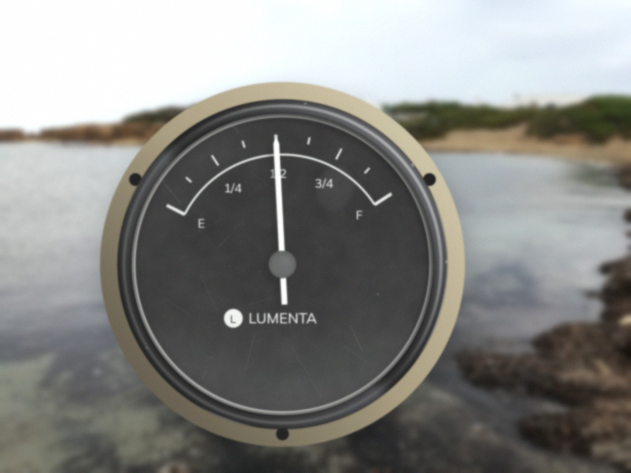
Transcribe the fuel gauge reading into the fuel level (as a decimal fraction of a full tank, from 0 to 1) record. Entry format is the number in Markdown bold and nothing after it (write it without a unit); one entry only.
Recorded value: **0.5**
